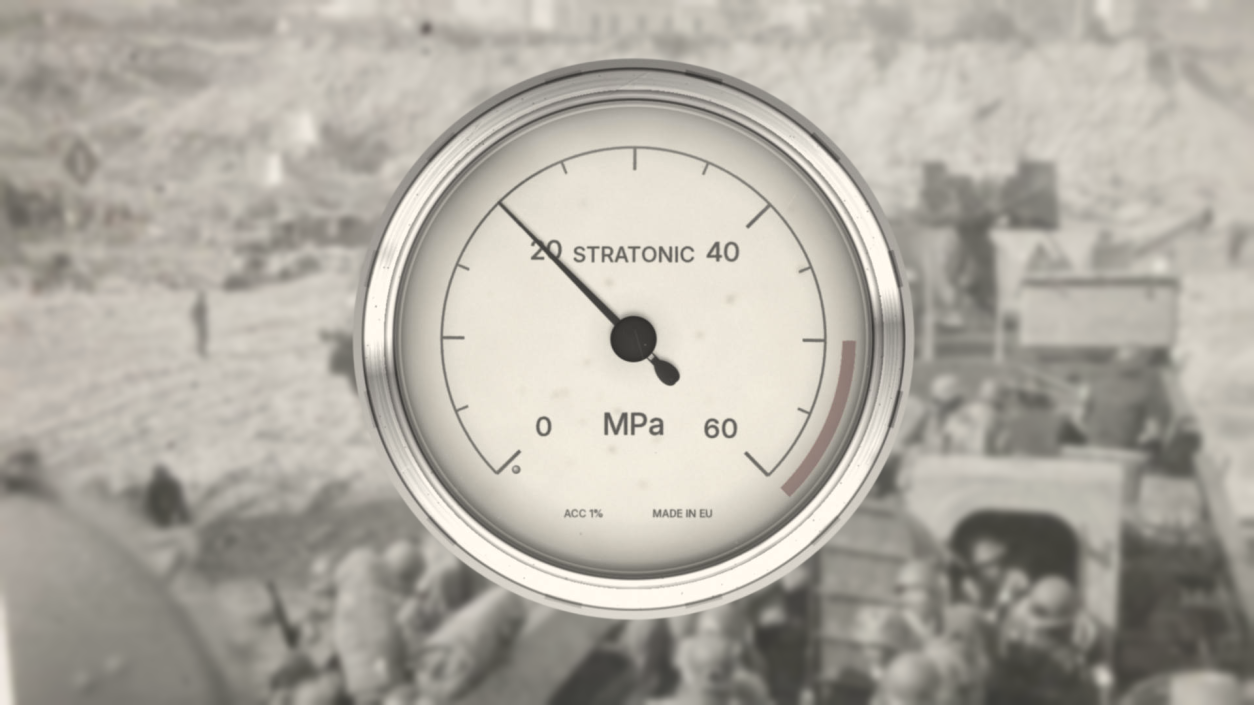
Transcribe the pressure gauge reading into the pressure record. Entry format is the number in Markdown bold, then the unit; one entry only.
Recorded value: **20** MPa
